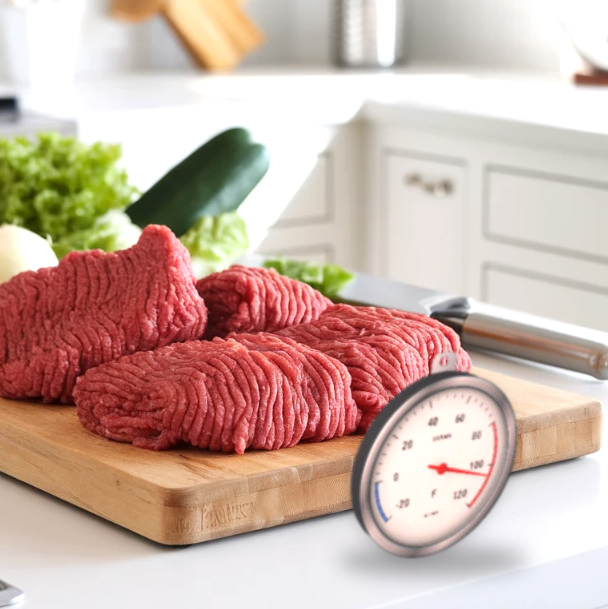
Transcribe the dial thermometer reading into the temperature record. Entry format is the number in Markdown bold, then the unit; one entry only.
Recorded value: **104** °F
